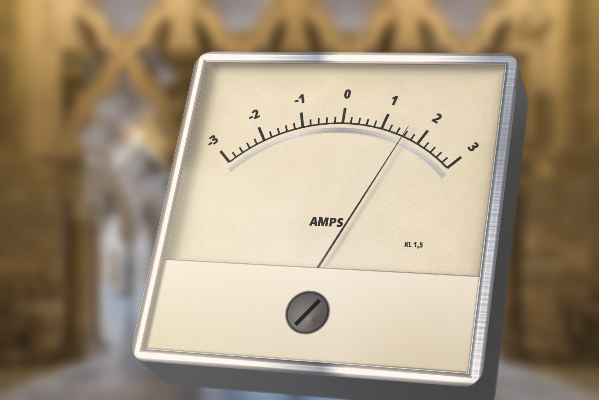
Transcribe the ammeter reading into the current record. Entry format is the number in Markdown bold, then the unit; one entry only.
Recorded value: **1.6** A
